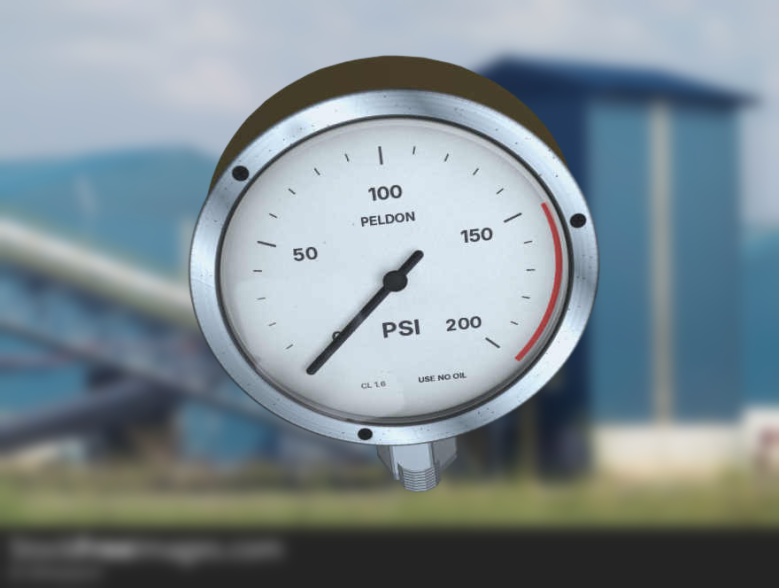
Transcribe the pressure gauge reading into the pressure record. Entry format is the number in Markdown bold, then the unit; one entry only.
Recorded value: **0** psi
